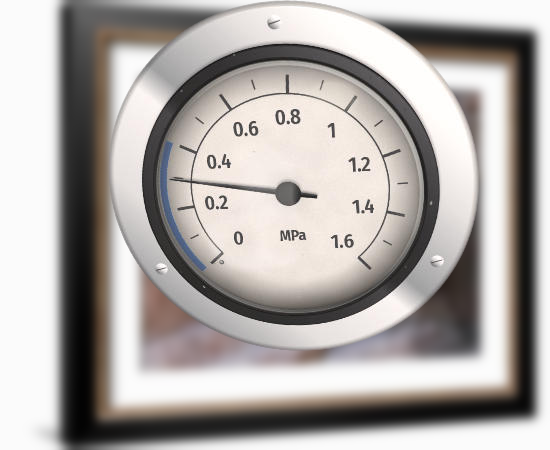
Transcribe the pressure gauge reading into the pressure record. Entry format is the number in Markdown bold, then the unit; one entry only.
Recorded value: **0.3** MPa
